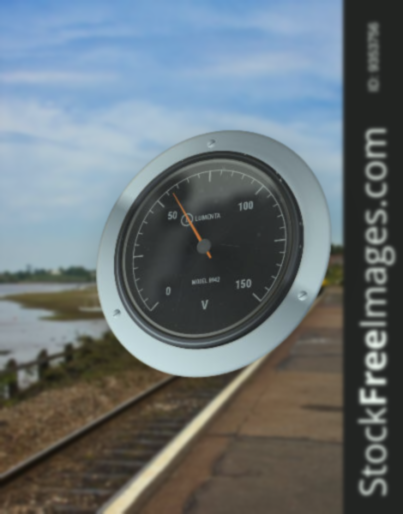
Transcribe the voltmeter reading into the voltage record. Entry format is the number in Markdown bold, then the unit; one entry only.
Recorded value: **57.5** V
